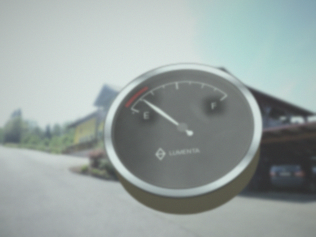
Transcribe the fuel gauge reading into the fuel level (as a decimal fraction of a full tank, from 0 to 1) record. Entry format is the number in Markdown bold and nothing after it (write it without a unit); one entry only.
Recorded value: **0.125**
